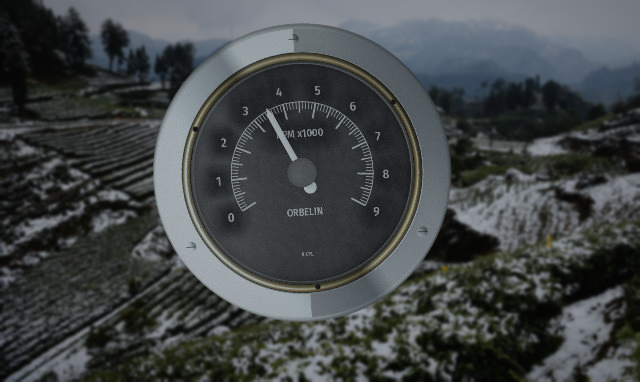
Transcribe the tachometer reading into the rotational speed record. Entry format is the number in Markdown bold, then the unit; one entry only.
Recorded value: **3500** rpm
